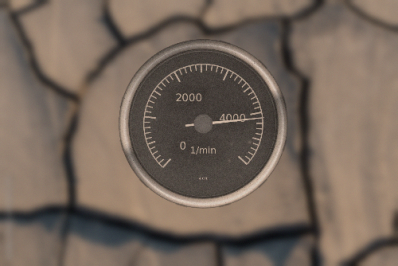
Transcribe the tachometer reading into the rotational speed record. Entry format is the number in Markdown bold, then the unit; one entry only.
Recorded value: **4100** rpm
